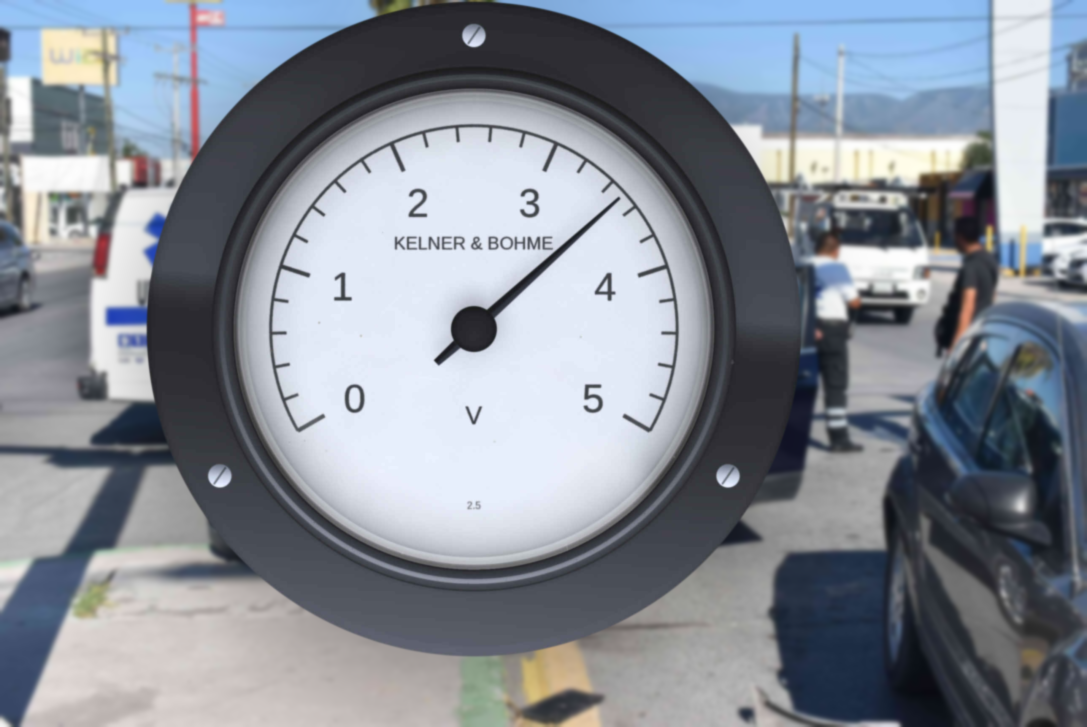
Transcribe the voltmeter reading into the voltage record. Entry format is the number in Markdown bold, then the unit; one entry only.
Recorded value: **3.5** V
